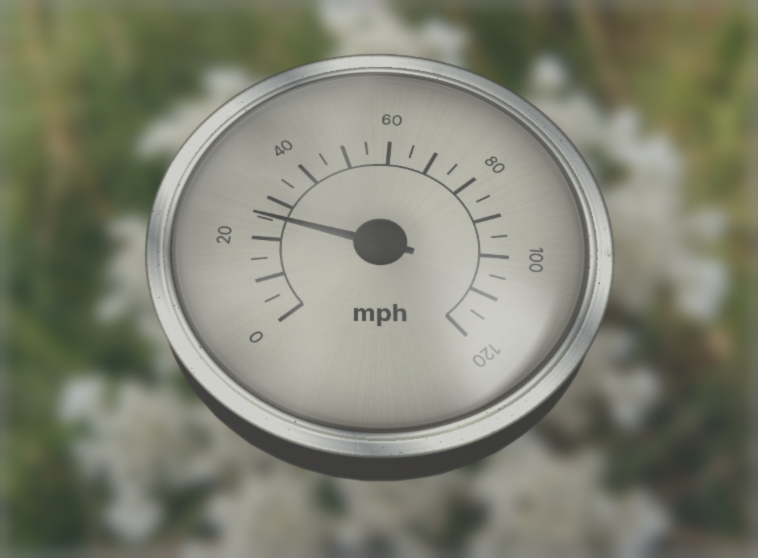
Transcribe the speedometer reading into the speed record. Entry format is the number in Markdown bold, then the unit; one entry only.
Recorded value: **25** mph
